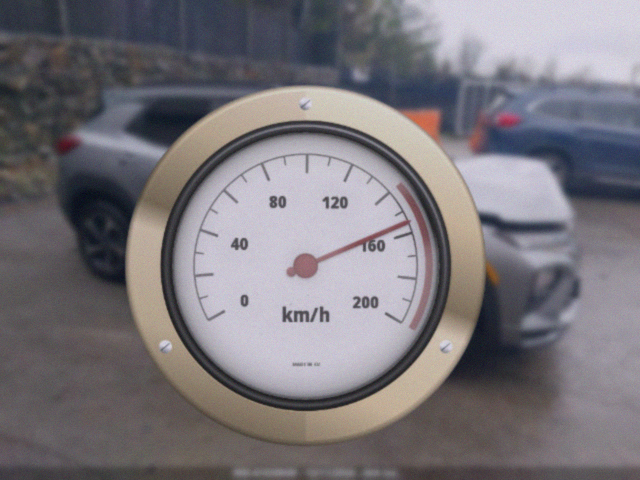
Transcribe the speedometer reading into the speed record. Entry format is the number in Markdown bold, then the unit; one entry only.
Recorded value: **155** km/h
